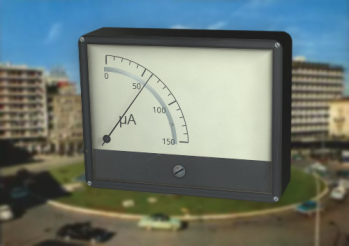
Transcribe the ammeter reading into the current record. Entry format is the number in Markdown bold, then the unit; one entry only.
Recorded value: **60** µA
